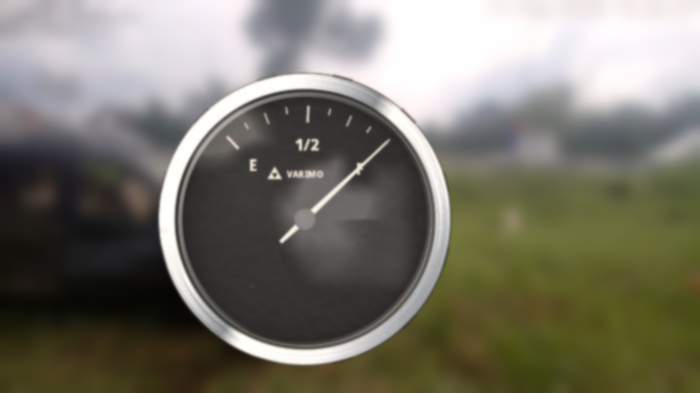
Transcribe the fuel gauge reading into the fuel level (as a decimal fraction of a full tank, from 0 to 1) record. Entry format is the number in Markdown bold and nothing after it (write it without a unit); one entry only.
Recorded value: **1**
